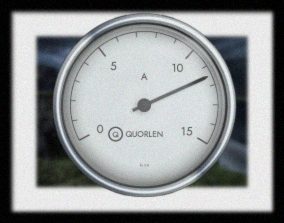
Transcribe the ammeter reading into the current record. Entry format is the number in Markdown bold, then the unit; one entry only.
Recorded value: **11.5** A
